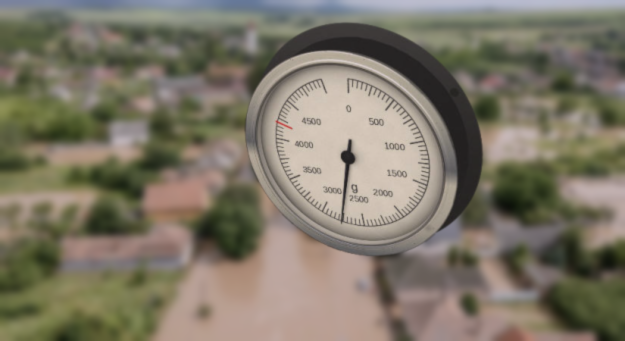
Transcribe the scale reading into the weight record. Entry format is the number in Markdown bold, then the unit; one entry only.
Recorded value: **2750** g
